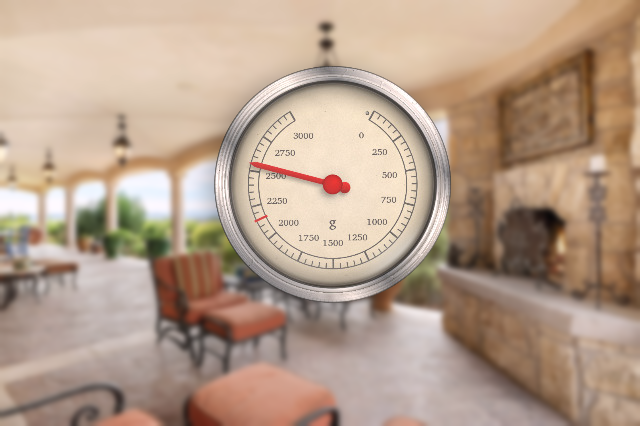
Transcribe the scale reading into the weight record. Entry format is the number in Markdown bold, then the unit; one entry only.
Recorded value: **2550** g
